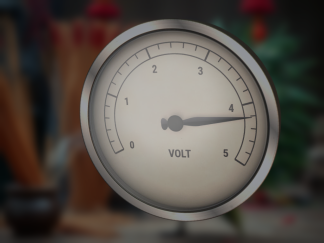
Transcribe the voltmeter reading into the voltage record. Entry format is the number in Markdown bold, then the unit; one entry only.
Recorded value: **4.2** V
